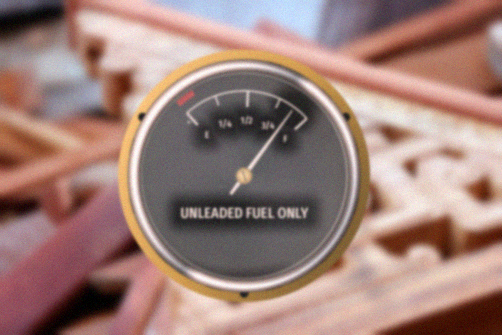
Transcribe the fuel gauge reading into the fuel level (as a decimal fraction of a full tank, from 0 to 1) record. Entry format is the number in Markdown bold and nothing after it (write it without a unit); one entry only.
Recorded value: **0.875**
